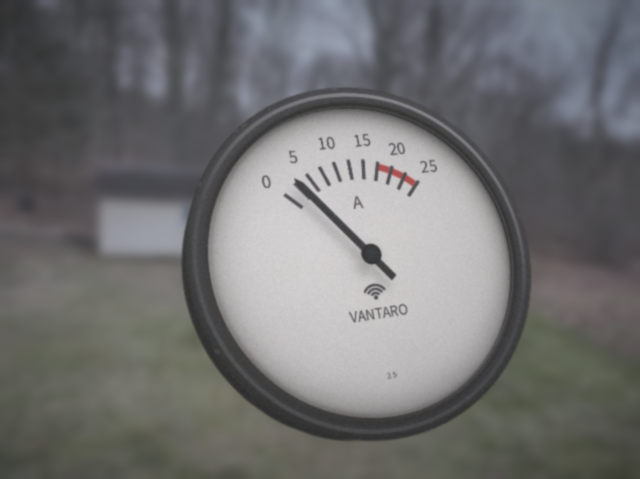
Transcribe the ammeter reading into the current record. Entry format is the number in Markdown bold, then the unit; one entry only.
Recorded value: **2.5** A
